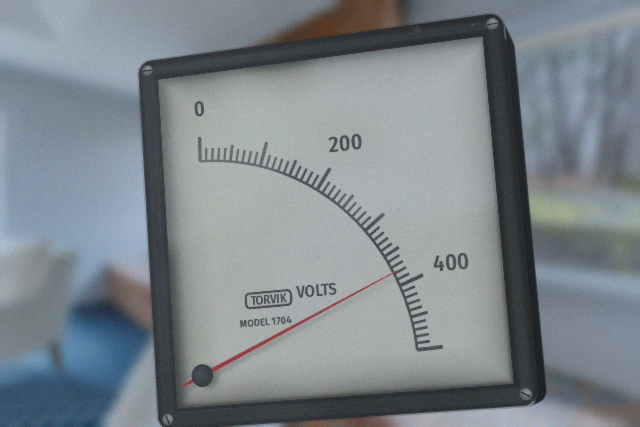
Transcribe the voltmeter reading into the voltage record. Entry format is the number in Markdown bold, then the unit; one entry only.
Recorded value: **380** V
